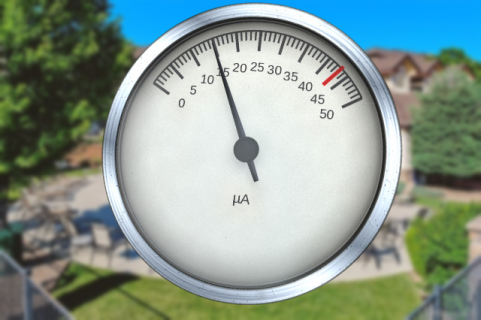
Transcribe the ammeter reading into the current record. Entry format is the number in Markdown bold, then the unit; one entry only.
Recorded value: **15** µA
